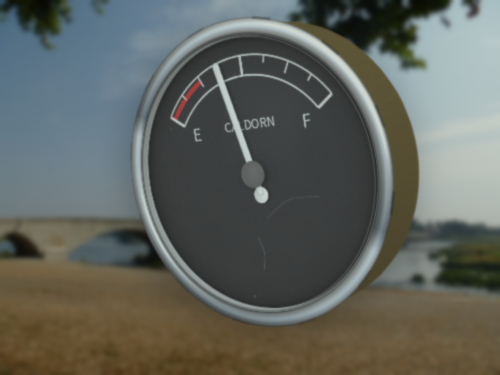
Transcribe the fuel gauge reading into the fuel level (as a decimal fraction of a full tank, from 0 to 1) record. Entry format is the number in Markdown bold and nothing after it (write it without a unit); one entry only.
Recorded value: **0.375**
